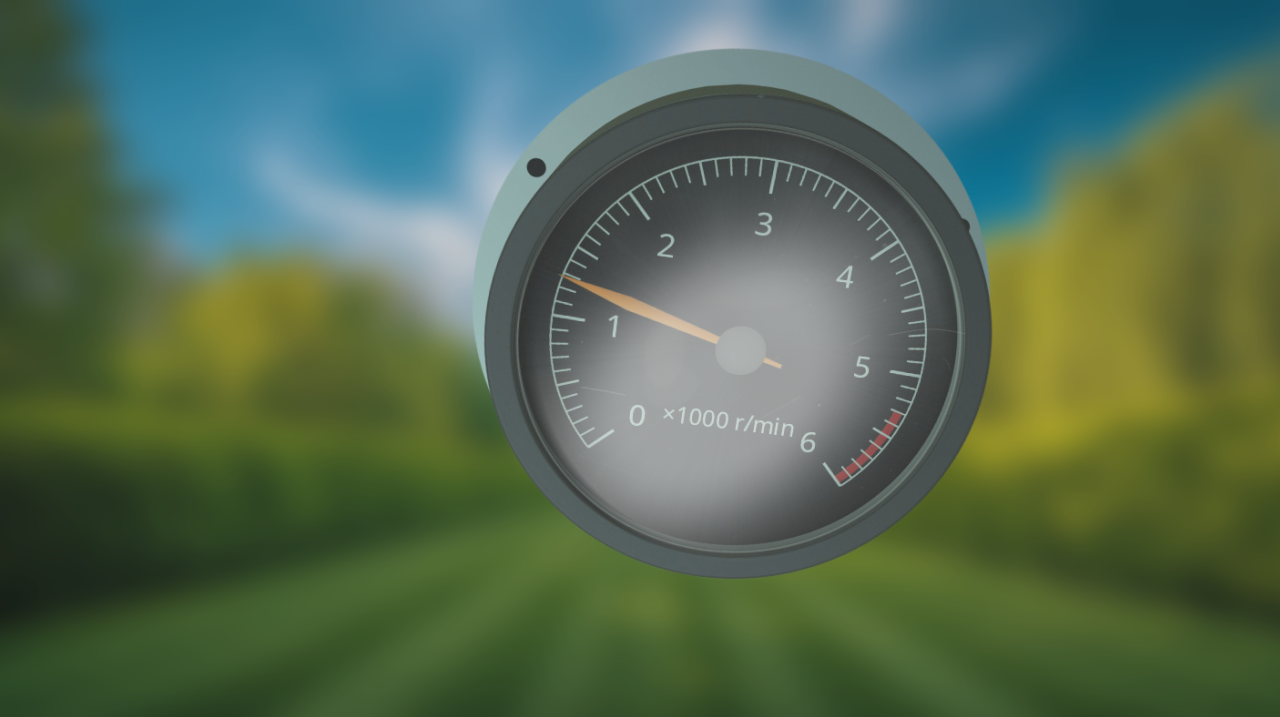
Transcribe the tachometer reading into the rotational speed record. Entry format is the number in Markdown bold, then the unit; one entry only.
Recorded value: **1300** rpm
